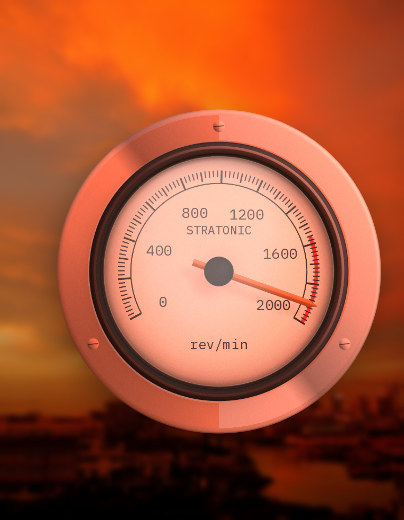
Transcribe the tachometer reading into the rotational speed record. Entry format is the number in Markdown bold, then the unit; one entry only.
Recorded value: **1900** rpm
